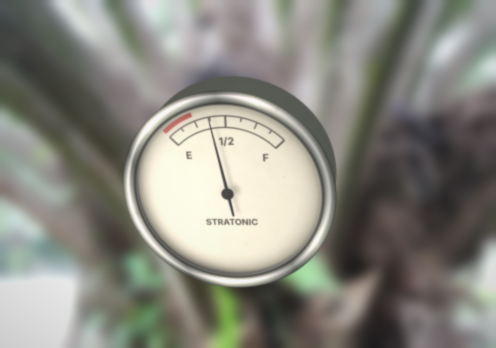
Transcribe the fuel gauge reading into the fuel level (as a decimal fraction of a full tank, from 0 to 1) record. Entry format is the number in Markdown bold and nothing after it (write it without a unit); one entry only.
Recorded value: **0.375**
